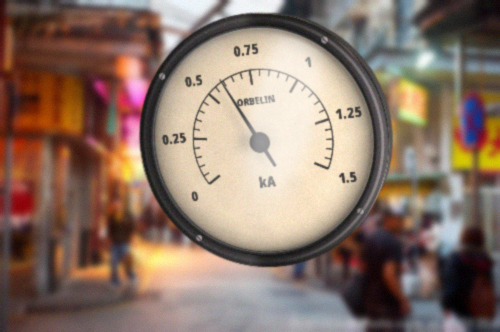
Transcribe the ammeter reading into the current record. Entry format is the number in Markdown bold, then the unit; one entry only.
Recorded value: **0.6** kA
